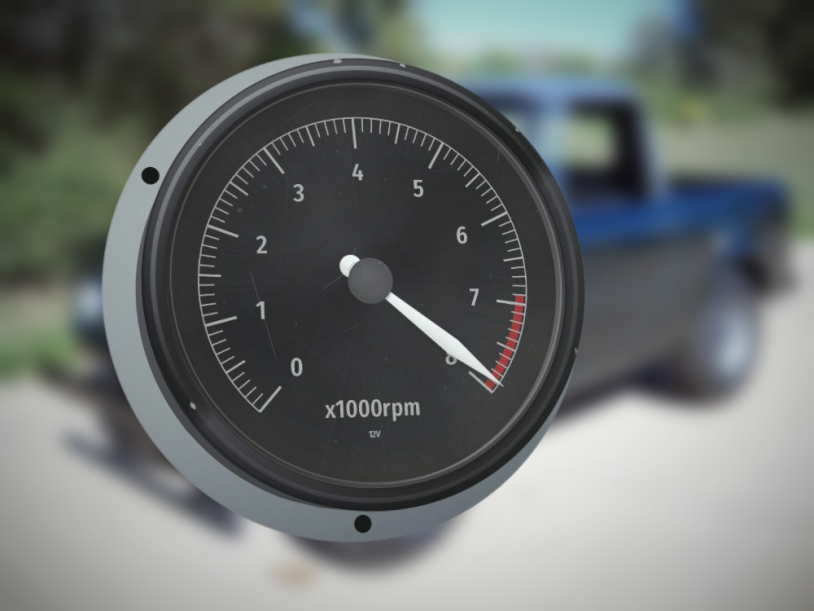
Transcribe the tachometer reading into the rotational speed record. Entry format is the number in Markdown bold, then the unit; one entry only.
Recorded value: **7900** rpm
